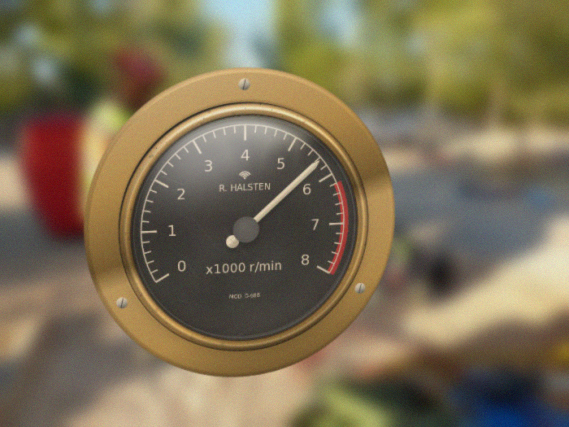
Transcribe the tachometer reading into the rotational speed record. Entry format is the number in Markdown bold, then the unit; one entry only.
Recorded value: **5600** rpm
